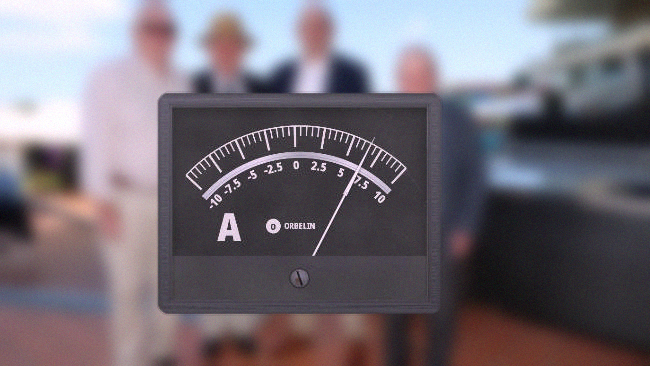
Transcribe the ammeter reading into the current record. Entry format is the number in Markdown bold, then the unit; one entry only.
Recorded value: **6.5** A
